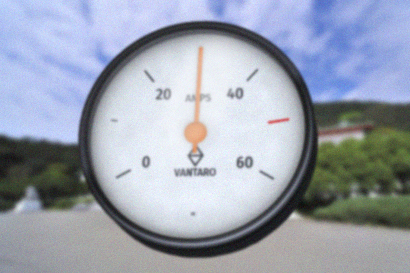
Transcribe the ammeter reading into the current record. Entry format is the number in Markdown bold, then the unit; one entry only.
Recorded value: **30** A
